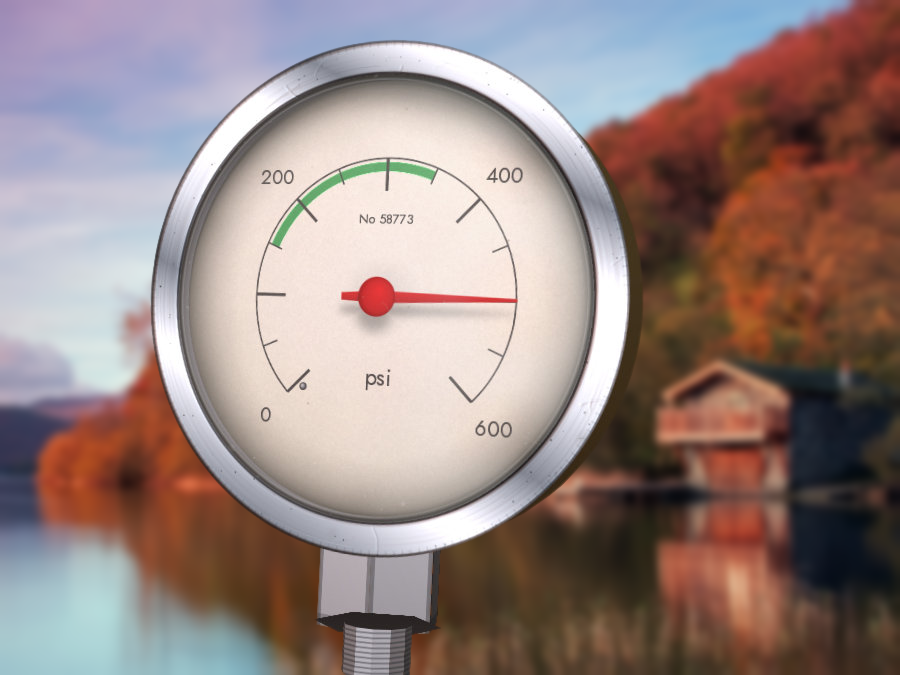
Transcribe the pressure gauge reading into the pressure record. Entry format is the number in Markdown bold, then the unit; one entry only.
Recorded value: **500** psi
